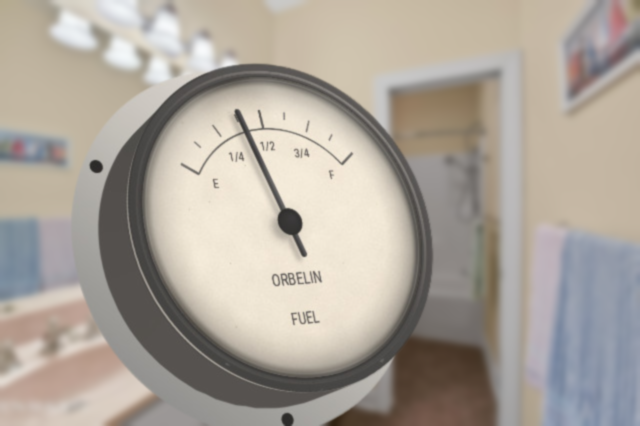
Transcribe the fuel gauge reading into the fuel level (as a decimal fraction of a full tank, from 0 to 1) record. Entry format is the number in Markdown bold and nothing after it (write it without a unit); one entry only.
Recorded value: **0.375**
